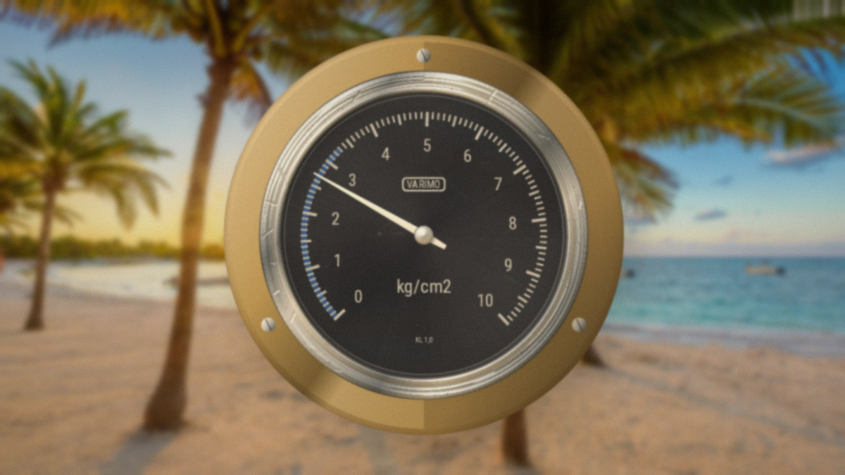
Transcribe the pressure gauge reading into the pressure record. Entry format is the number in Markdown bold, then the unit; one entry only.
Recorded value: **2.7** kg/cm²
